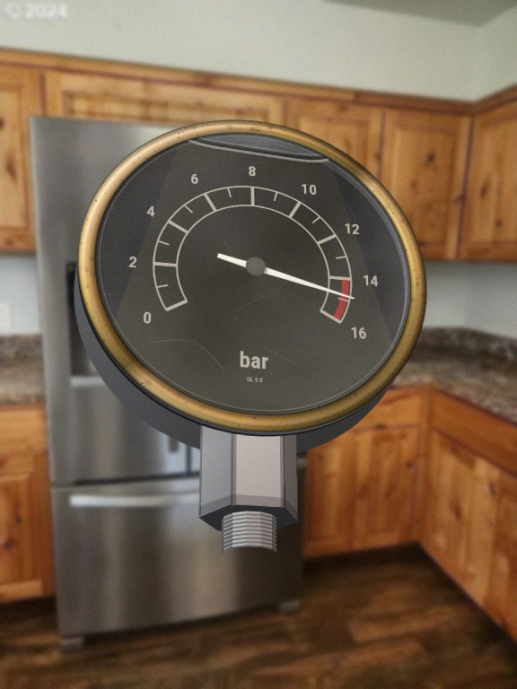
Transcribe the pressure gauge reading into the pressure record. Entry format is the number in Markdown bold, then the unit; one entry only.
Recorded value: **15** bar
